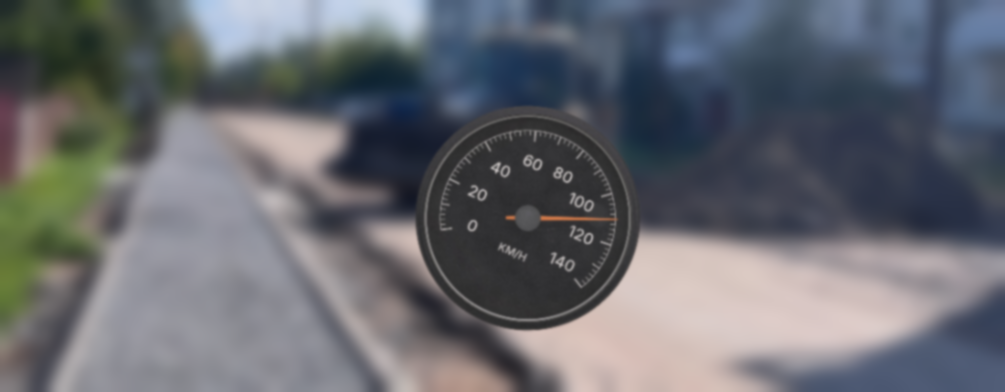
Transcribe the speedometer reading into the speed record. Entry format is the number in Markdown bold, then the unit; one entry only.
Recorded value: **110** km/h
